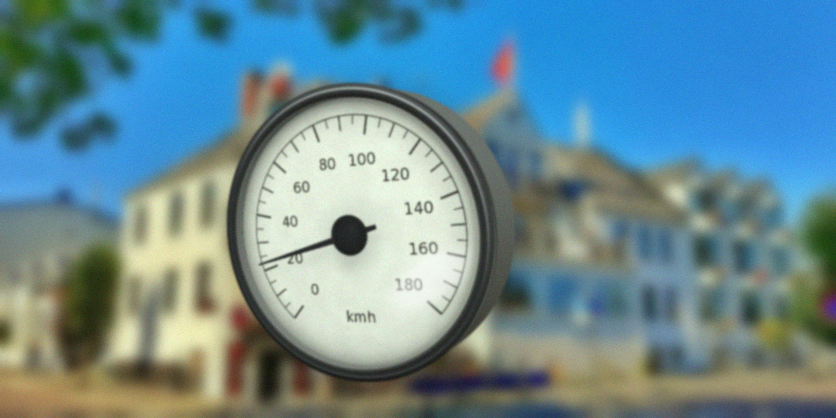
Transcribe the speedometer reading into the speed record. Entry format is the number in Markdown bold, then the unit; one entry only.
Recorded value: **22.5** km/h
